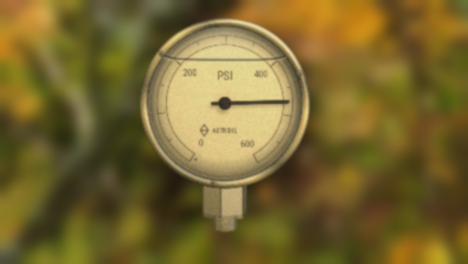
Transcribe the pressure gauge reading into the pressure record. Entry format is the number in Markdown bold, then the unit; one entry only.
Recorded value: **475** psi
